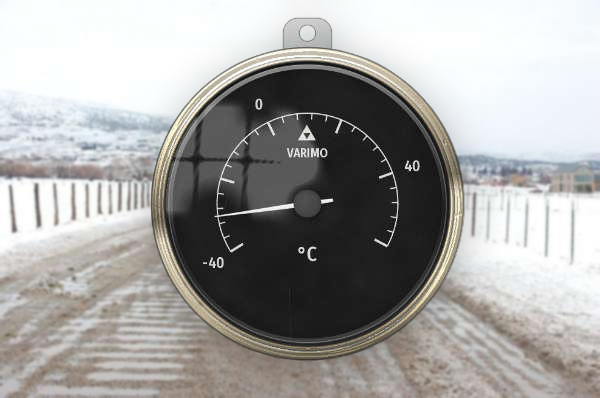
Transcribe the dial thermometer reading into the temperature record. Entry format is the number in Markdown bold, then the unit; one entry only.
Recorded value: **-30** °C
